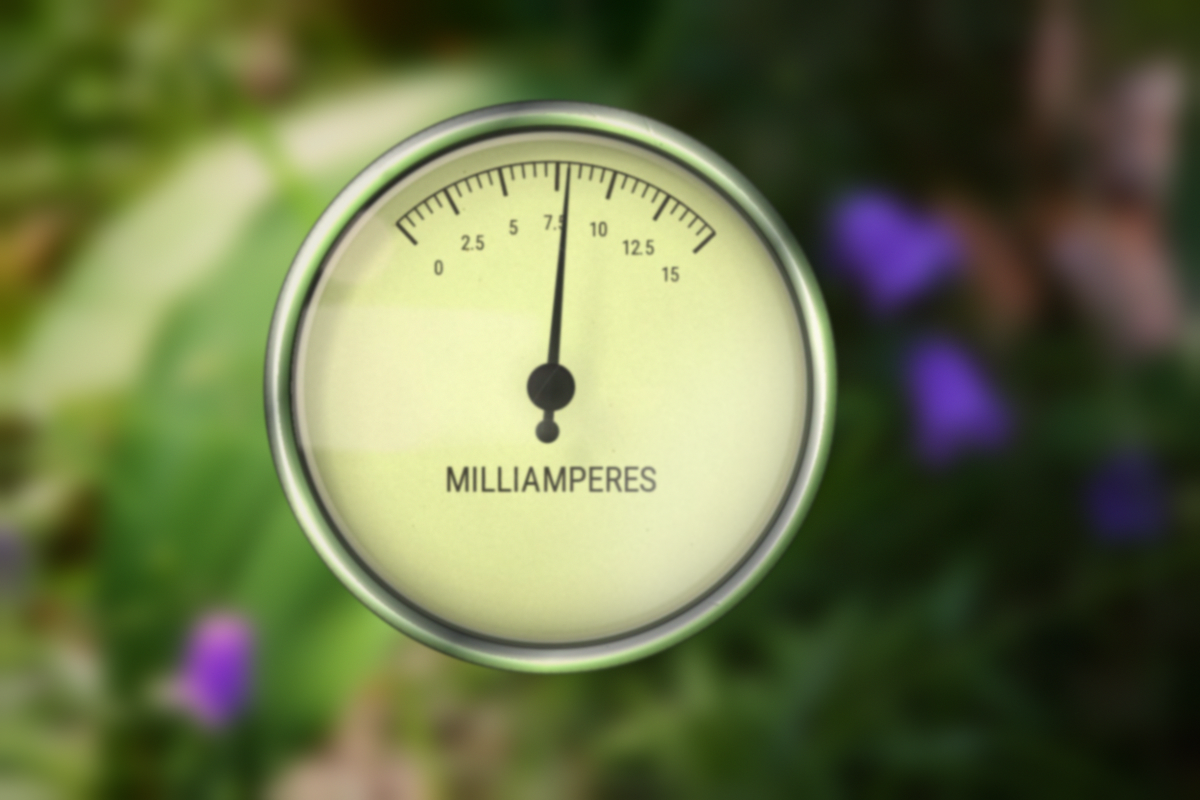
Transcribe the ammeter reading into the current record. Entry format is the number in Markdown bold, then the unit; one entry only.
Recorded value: **8** mA
